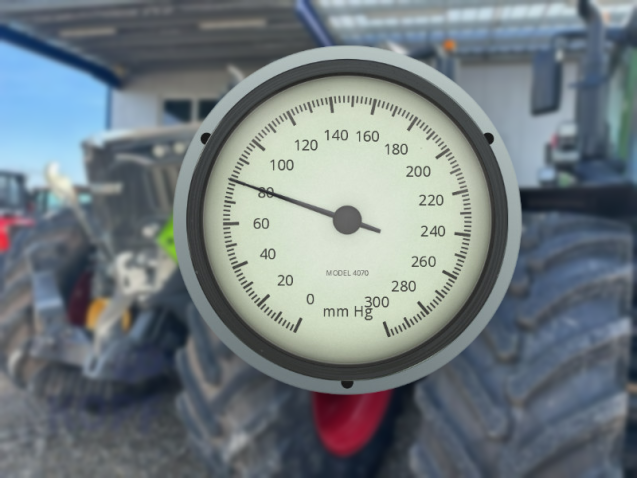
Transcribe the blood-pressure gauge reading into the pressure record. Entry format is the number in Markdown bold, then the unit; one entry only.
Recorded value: **80** mmHg
